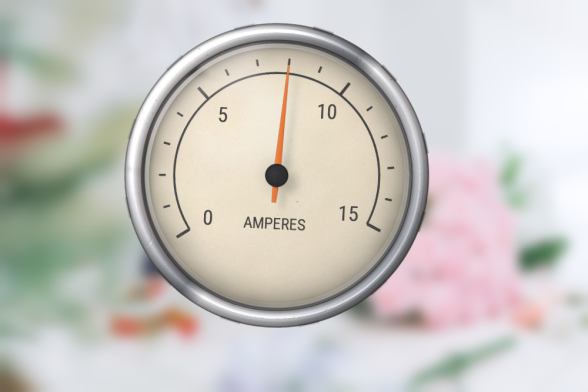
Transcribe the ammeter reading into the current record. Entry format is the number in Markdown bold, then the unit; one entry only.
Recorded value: **8** A
